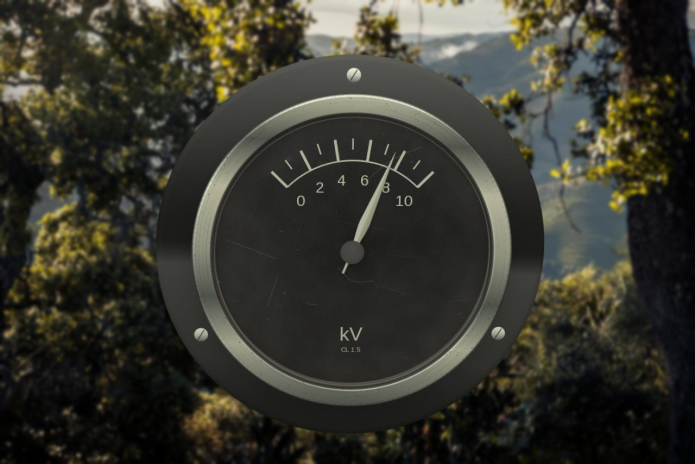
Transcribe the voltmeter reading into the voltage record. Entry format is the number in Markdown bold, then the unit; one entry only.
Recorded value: **7.5** kV
